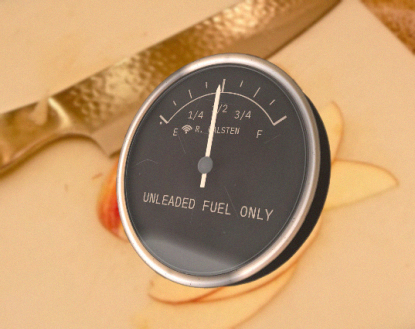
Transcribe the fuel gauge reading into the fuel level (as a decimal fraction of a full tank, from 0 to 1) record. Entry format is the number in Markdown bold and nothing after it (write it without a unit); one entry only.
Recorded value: **0.5**
